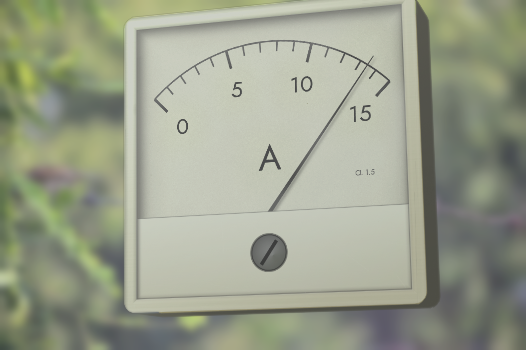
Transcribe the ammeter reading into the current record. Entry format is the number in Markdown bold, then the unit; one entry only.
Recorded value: **13.5** A
